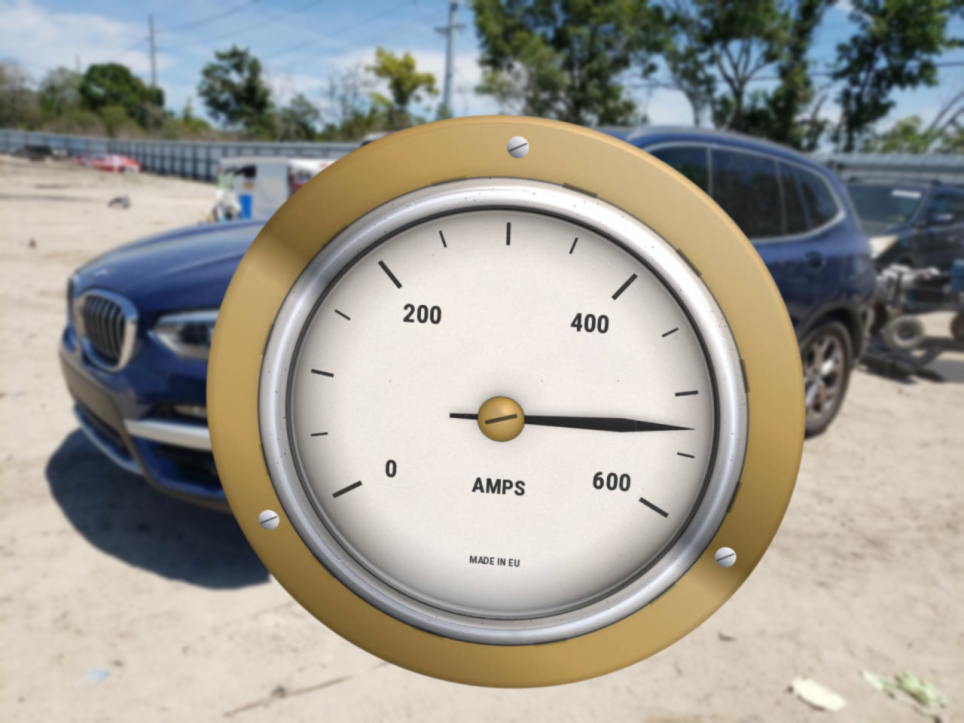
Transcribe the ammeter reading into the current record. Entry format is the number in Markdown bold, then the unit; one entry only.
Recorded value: **525** A
